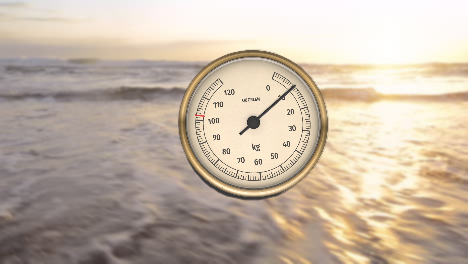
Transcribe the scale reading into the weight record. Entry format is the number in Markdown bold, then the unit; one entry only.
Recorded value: **10** kg
